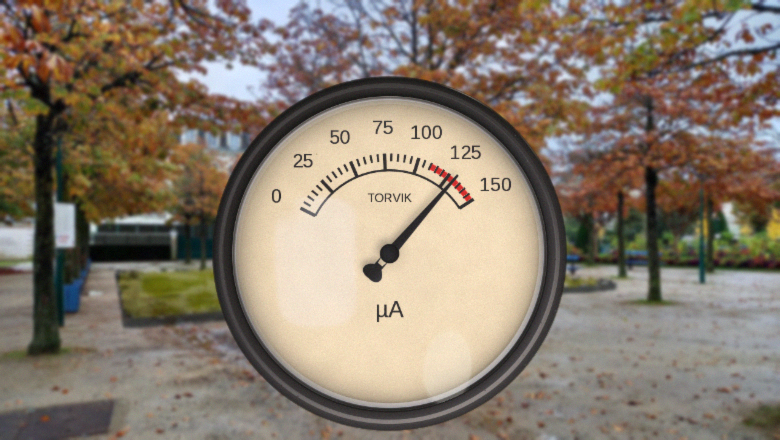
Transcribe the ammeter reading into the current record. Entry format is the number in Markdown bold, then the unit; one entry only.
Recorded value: **130** µA
